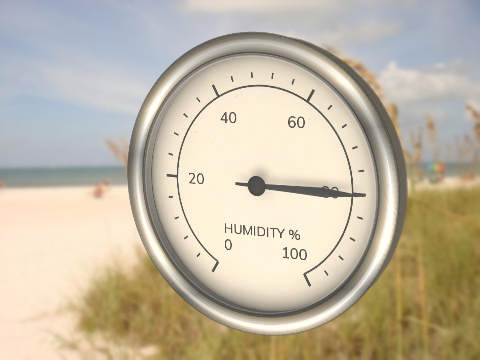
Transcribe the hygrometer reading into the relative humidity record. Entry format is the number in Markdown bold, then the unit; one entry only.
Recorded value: **80** %
